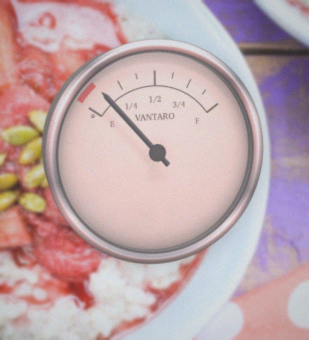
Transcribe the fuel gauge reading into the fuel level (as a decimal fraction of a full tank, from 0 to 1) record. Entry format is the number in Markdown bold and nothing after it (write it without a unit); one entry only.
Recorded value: **0.125**
